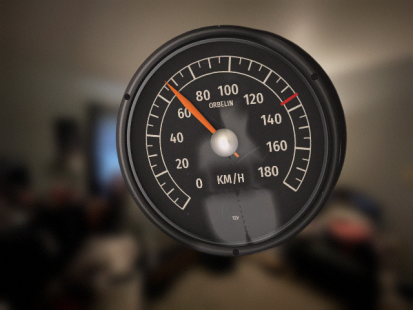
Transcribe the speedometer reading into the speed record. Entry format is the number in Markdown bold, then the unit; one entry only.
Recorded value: **67.5** km/h
